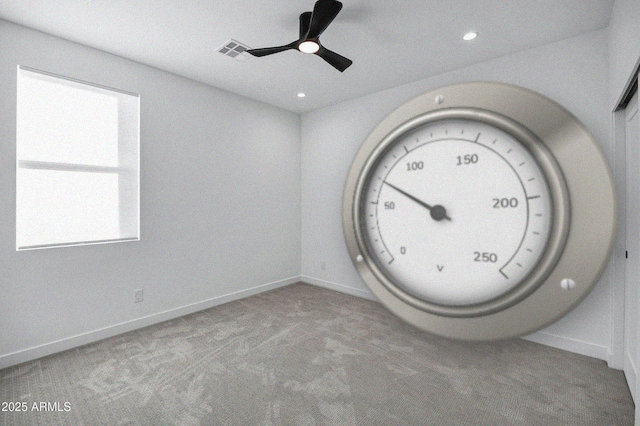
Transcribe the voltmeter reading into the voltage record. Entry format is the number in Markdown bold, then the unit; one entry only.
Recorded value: **70** V
